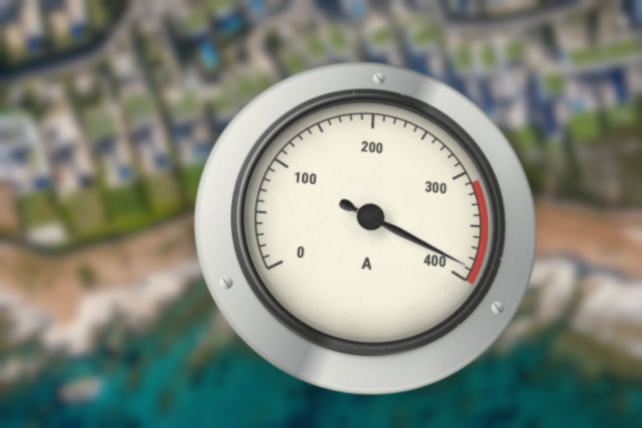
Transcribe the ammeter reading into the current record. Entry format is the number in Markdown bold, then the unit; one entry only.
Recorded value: **390** A
